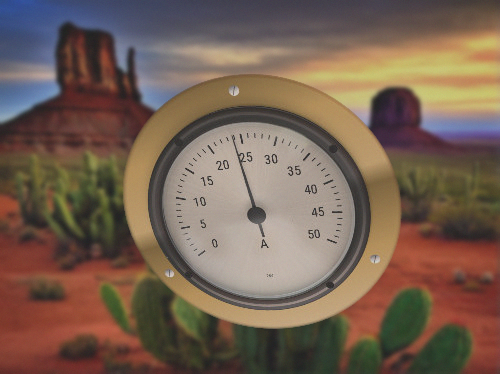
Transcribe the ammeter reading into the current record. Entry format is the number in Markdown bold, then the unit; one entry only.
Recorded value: **24** A
